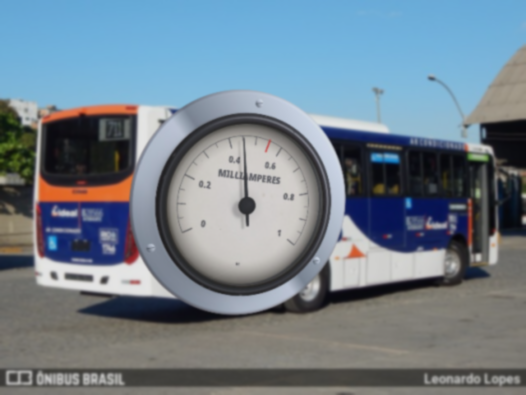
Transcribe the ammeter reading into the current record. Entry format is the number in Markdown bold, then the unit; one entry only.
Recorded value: **0.45** mA
